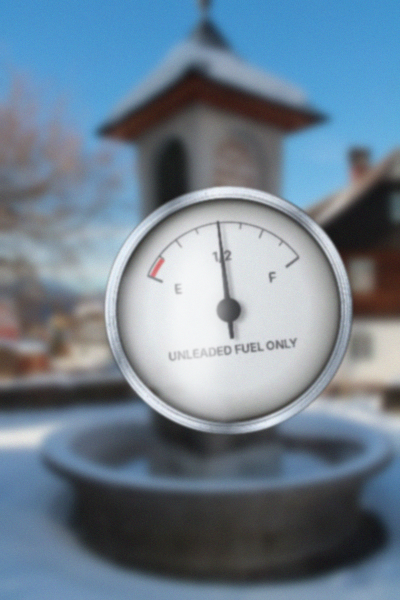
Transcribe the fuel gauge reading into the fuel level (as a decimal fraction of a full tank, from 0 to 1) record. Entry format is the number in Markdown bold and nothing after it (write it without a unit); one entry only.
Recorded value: **0.5**
